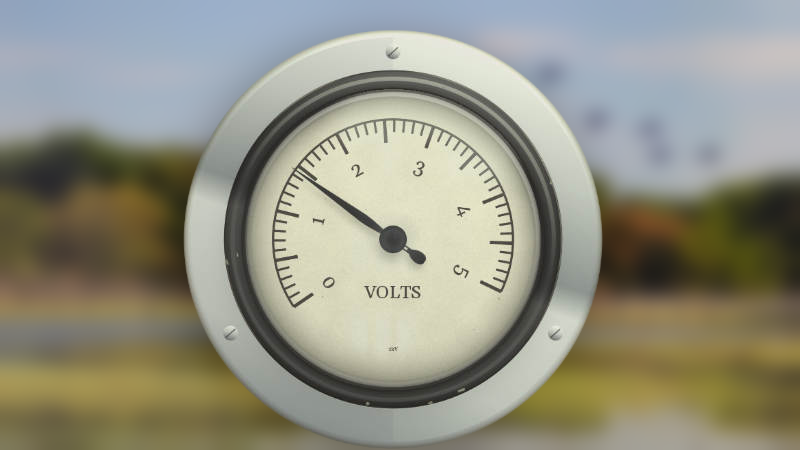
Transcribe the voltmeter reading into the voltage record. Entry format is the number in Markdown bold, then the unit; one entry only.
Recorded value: **1.45** V
